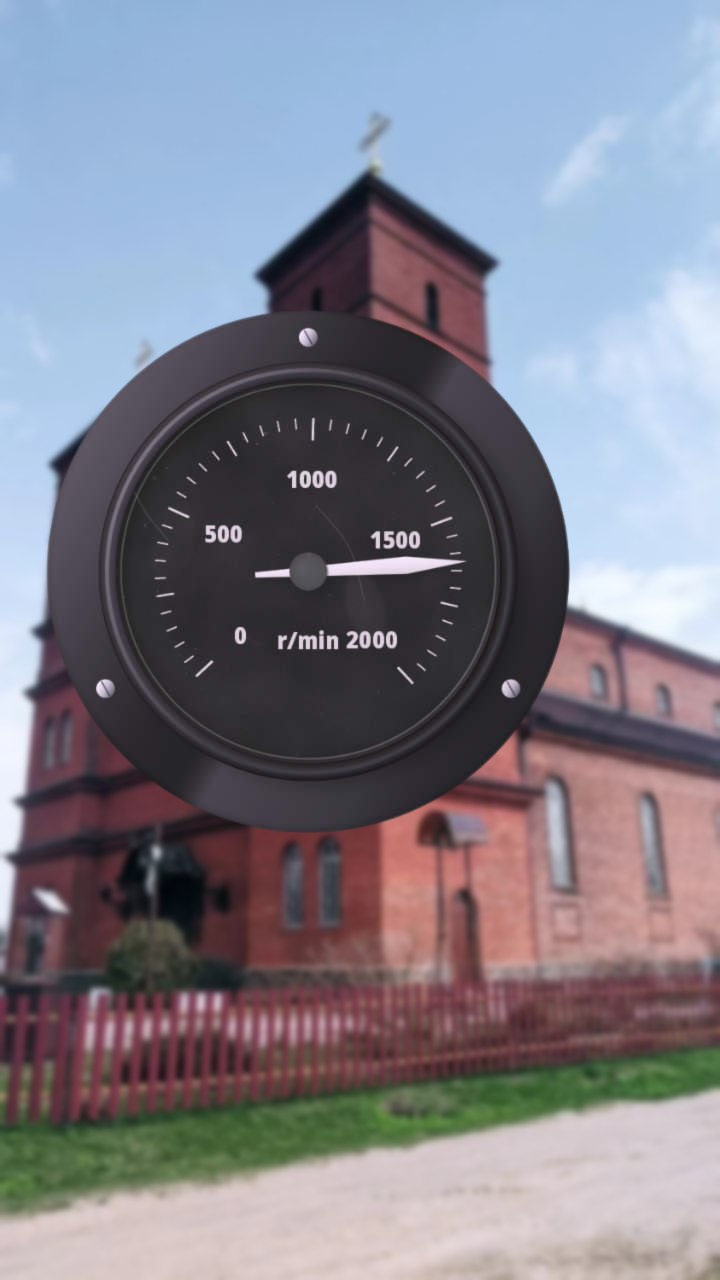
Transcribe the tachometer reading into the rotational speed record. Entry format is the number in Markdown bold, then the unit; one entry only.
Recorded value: **1625** rpm
